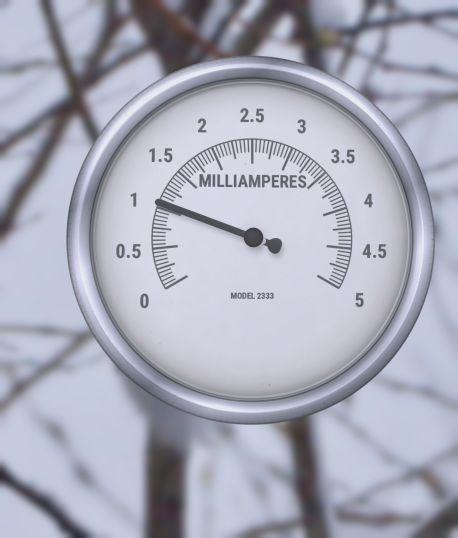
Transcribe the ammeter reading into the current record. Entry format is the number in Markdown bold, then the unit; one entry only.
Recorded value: **1.05** mA
